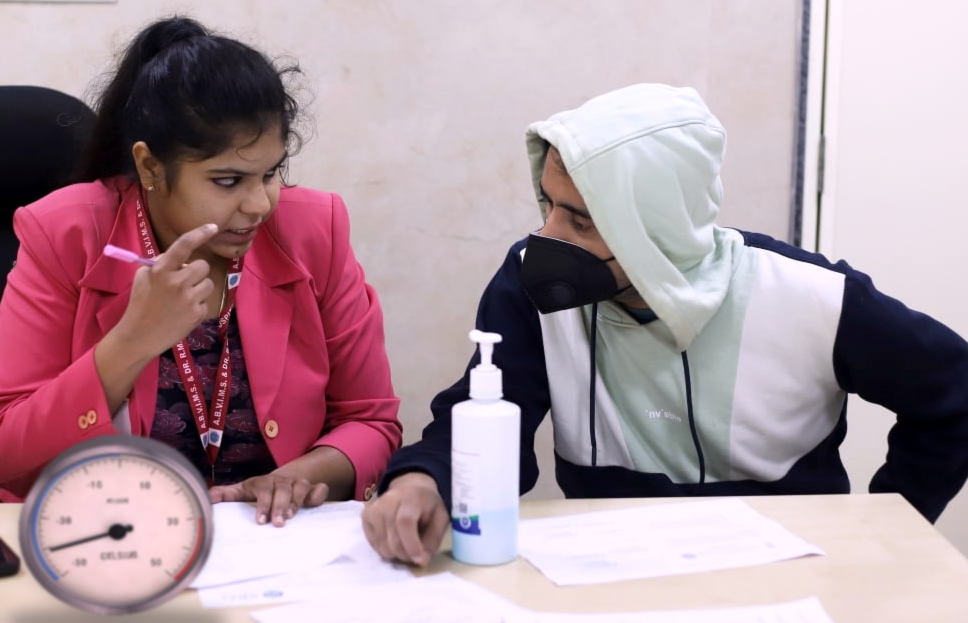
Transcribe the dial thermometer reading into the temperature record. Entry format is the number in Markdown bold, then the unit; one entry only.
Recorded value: **-40** °C
